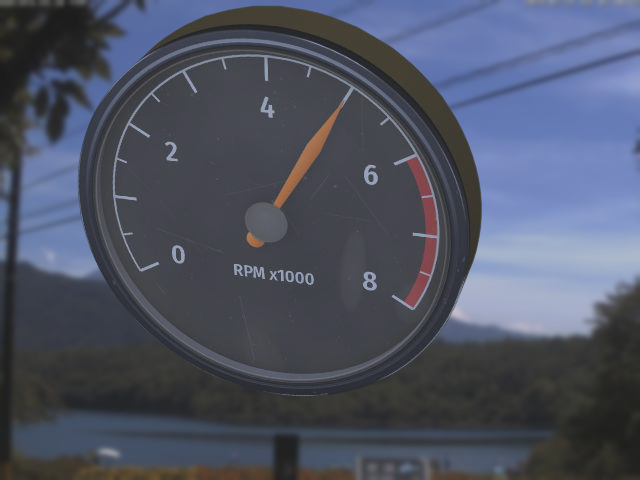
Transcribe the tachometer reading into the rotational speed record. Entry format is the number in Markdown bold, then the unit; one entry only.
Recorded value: **5000** rpm
